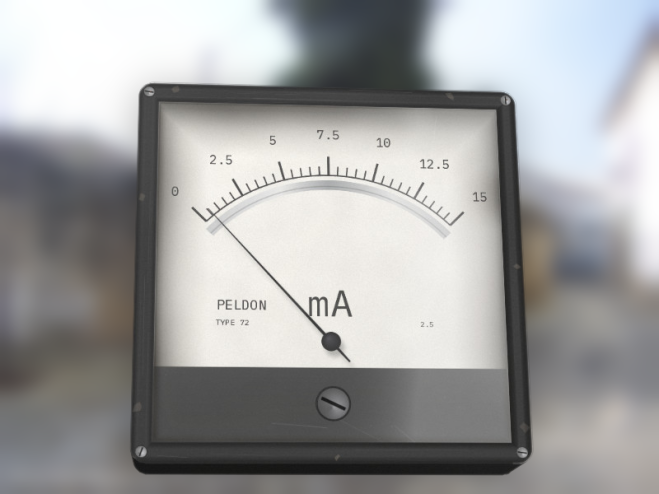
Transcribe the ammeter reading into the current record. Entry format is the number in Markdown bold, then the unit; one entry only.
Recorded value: **0.5** mA
